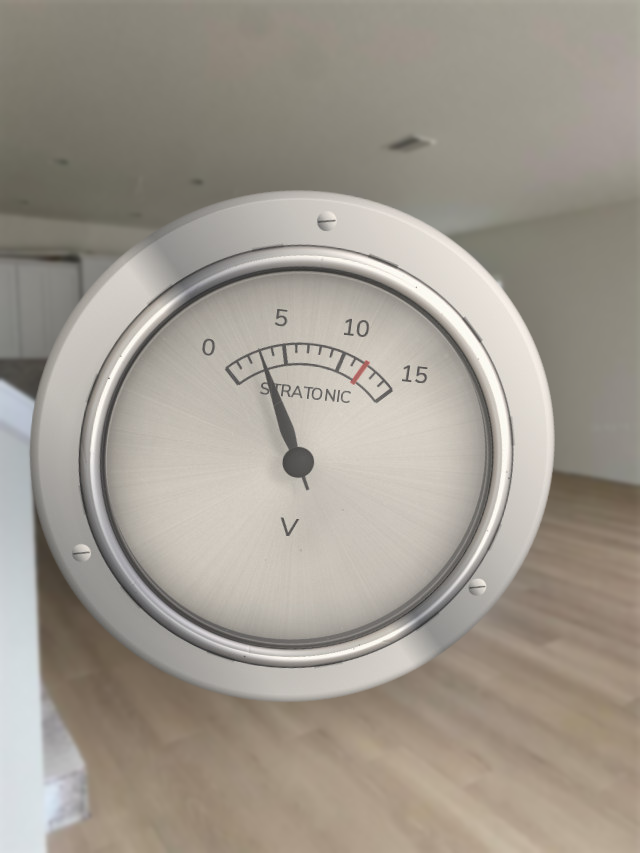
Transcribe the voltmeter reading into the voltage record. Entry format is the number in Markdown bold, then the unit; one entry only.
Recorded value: **3** V
